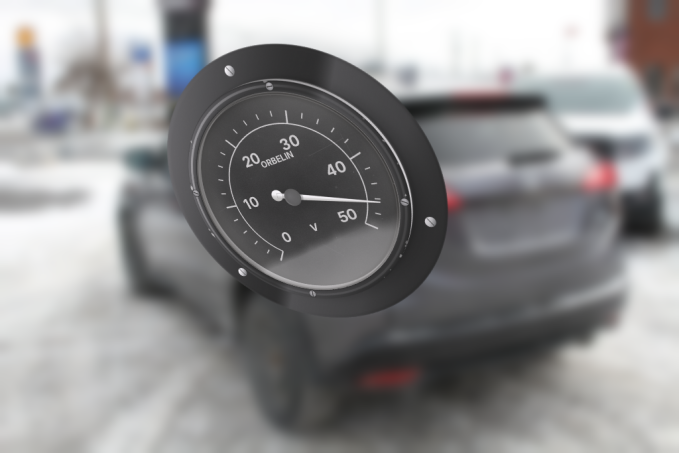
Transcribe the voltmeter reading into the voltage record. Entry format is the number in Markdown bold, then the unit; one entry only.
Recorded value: **46** V
